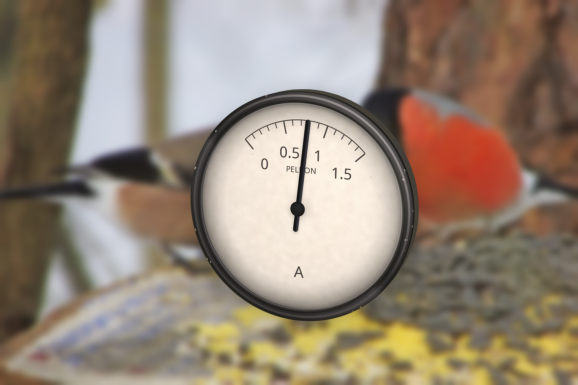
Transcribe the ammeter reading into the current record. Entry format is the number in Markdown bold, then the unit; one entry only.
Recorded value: **0.8** A
